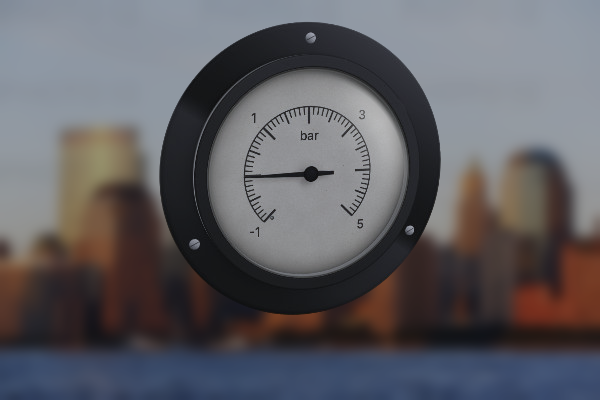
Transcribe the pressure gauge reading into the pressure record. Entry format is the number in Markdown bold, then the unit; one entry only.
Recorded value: **0** bar
